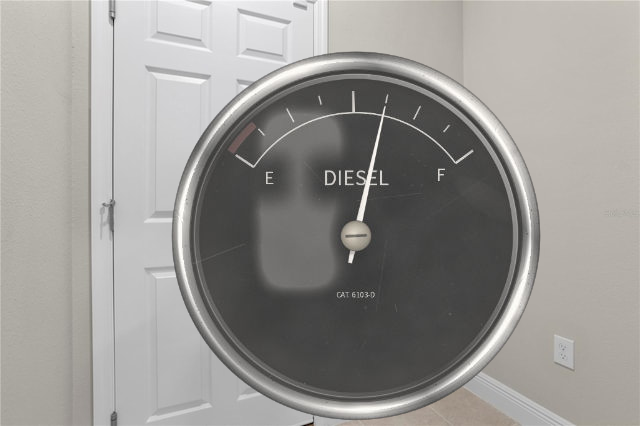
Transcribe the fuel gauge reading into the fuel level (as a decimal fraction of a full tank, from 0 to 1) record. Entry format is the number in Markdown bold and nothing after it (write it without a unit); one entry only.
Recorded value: **0.625**
